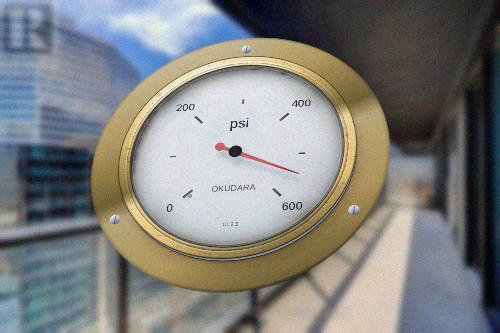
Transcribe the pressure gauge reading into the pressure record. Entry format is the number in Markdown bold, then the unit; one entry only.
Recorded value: **550** psi
